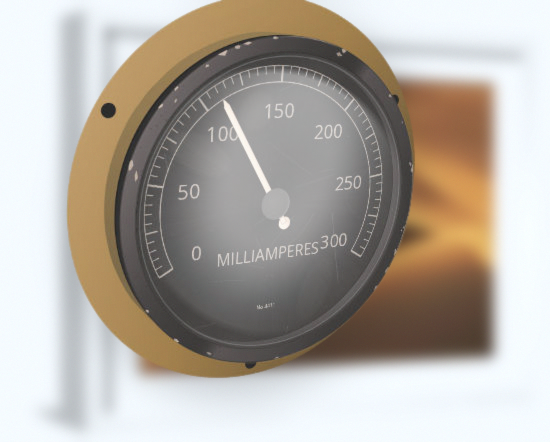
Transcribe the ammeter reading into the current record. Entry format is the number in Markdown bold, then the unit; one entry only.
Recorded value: **110** mA
